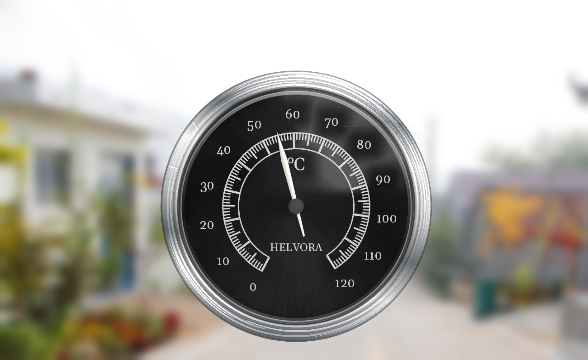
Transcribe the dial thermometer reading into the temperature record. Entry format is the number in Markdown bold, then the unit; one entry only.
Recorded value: **55** °C
